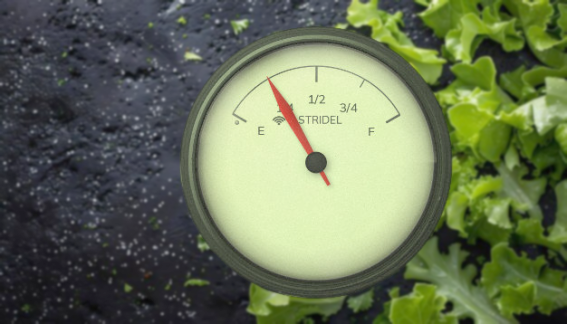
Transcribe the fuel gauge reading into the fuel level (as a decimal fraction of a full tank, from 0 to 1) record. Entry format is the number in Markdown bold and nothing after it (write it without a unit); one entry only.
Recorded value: **0.25**
